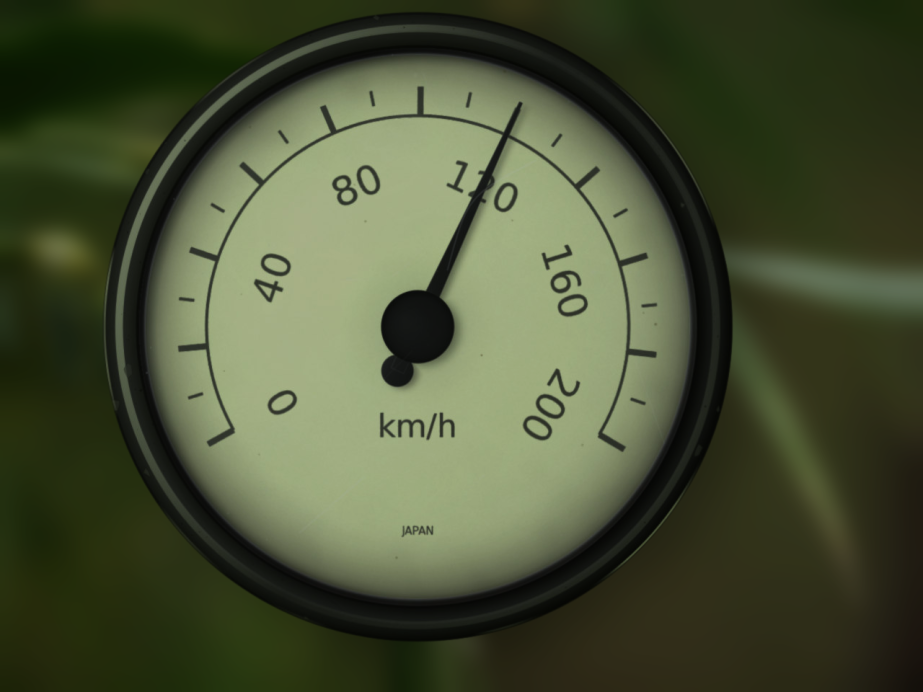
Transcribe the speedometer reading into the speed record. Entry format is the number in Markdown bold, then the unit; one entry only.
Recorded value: **120** km/h
